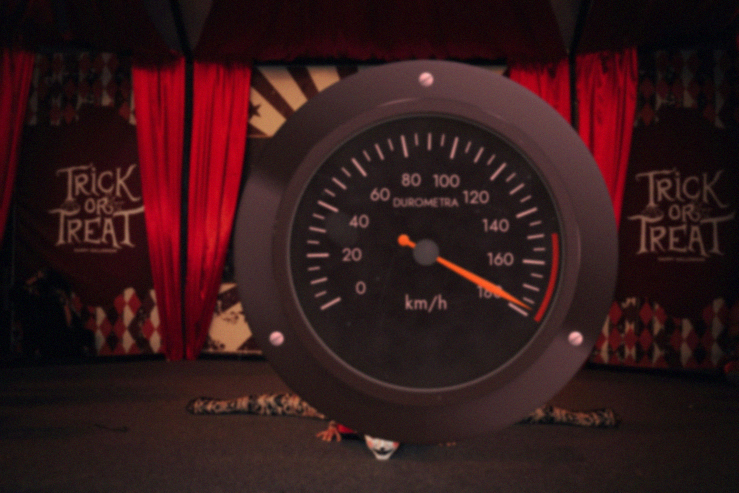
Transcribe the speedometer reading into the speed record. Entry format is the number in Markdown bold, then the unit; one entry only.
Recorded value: **177.5** km/h
